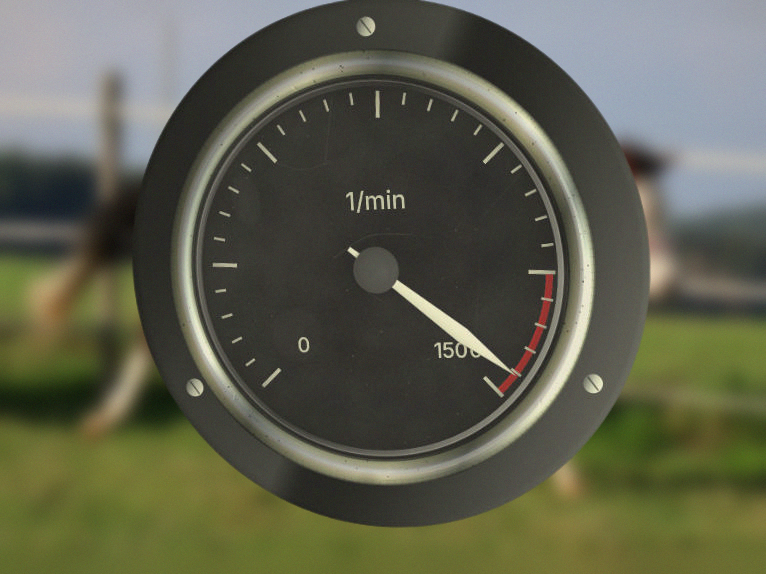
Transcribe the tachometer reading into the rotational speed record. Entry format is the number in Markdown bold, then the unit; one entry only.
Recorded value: **1450** rpm
